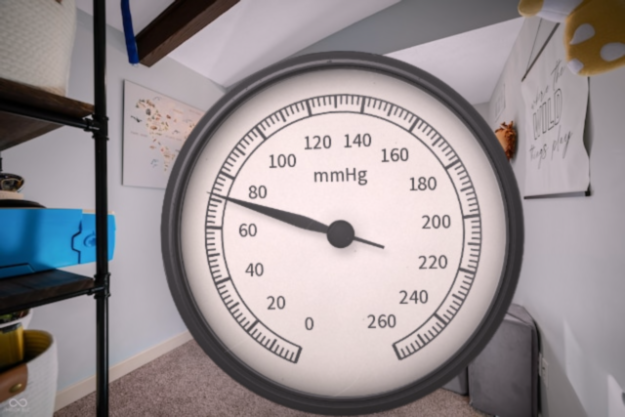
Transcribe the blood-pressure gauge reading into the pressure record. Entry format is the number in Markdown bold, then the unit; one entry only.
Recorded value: **72** mmHg
